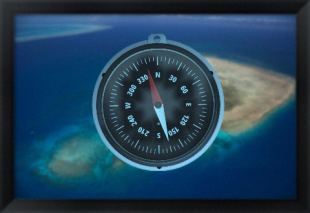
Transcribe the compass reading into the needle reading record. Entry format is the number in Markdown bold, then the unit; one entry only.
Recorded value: **345** °
